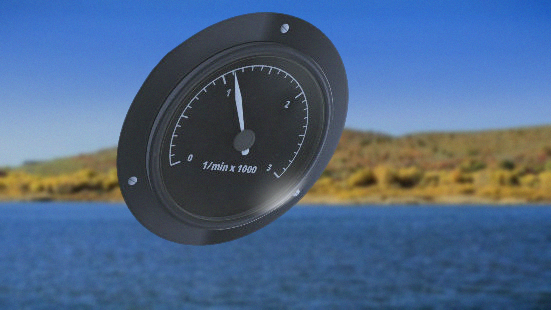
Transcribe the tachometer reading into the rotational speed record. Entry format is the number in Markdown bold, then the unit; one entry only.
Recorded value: **1100** rpm
